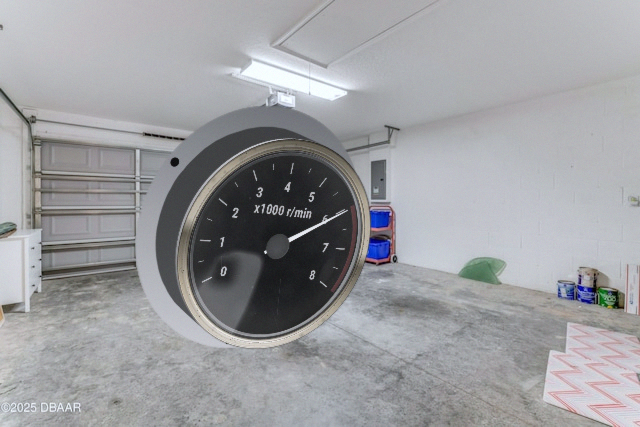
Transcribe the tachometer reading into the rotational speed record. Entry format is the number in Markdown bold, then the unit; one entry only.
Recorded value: **6000** rpm
